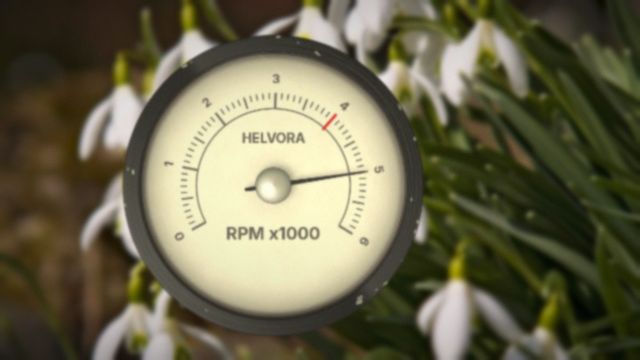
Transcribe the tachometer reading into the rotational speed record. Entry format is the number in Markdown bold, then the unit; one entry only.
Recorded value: **5000** rpm
